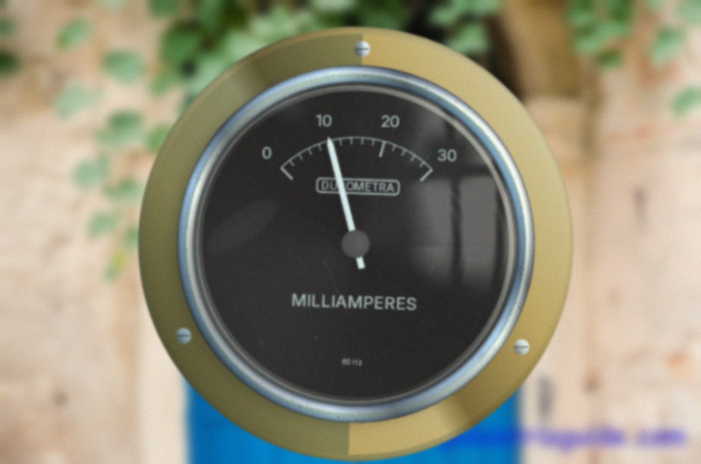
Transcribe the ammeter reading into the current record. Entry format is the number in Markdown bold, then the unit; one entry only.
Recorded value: **10** mA
